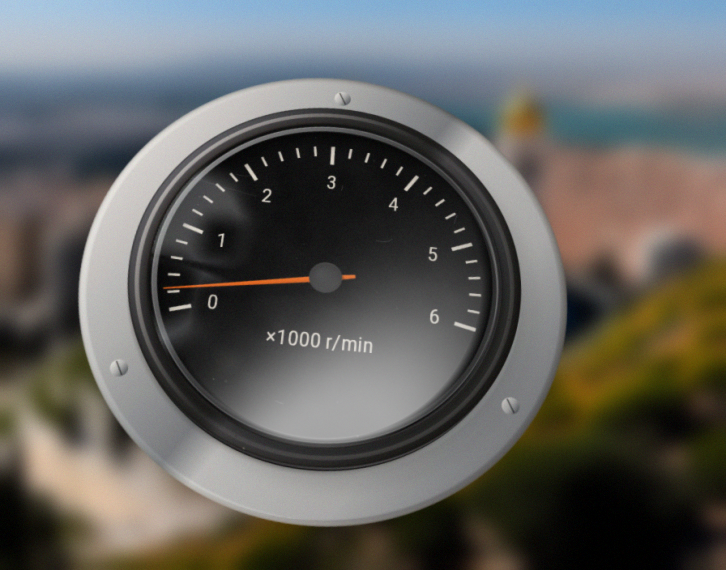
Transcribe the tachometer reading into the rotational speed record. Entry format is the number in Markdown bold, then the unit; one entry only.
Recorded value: **200** rpm
